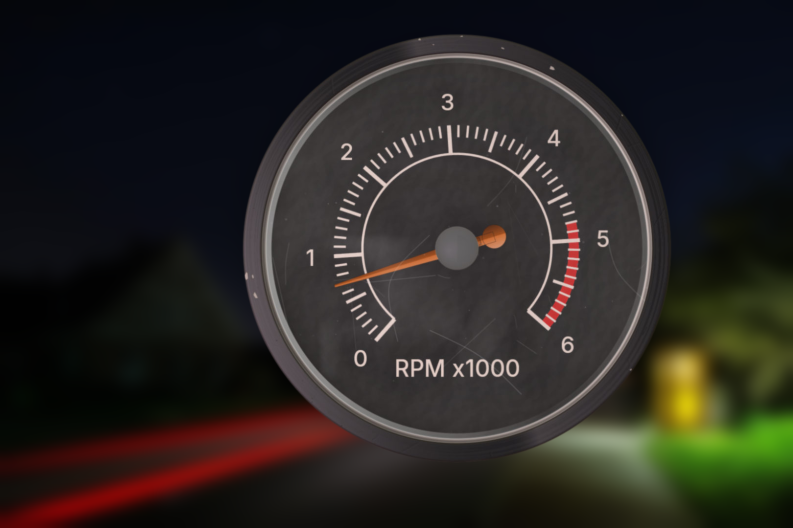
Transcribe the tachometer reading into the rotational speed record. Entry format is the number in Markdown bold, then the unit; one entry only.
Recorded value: **700** rpm
